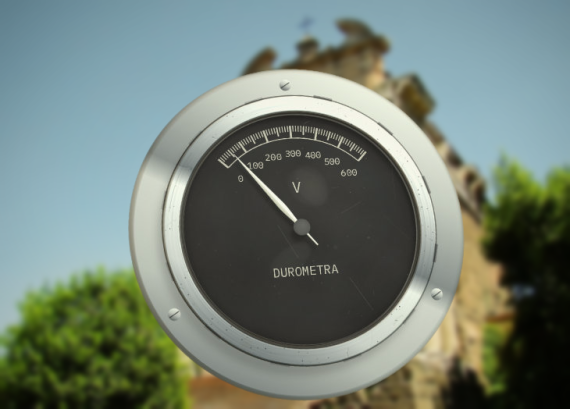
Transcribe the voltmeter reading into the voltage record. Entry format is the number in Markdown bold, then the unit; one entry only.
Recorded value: **50** V
